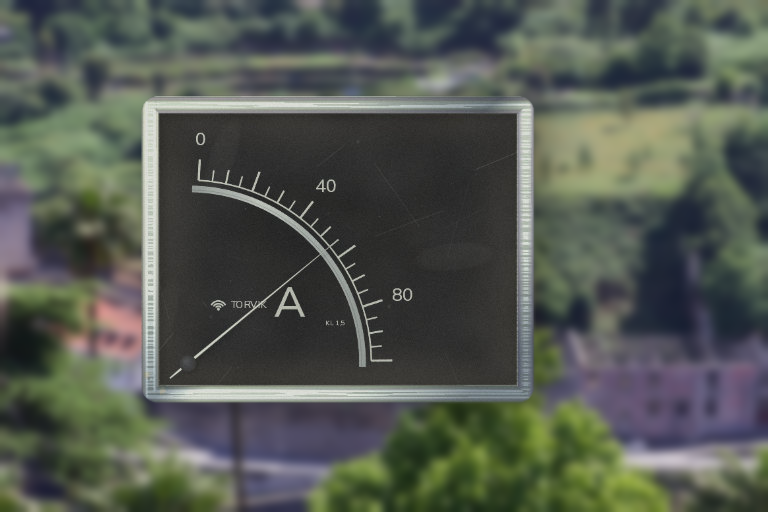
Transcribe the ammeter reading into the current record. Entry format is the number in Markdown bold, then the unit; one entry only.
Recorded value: **55** A
